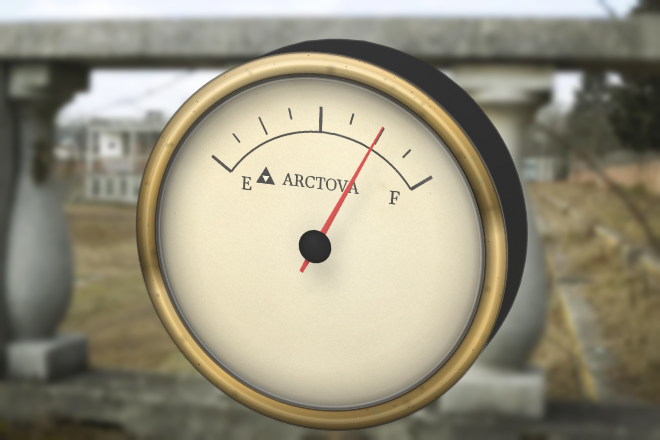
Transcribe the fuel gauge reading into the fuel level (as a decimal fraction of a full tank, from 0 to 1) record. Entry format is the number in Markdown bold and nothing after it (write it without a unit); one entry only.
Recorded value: **0.75**
